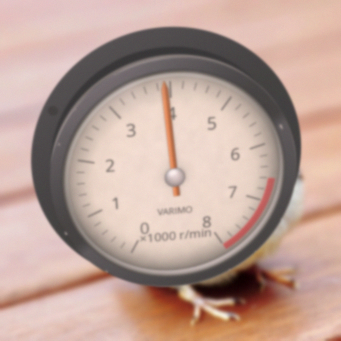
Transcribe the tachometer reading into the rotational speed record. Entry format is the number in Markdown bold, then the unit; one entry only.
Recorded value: **3900** rpm
